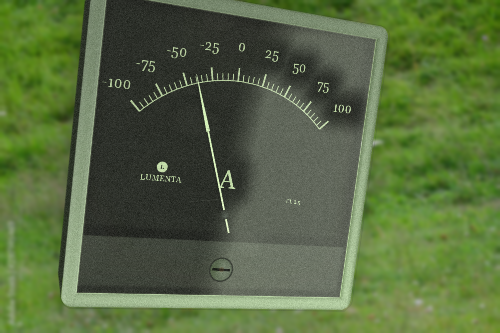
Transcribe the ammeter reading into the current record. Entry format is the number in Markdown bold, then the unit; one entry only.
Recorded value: **-40** A
